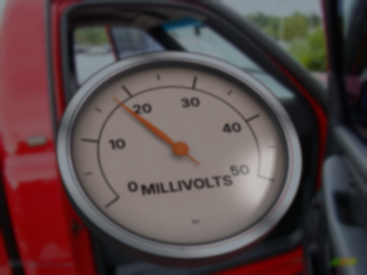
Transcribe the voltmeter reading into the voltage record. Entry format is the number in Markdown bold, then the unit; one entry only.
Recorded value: **17.5** mV
